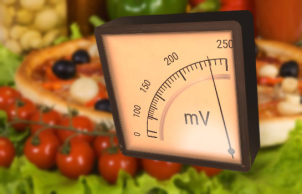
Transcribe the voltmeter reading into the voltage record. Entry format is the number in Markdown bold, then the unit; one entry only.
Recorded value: **235** mV
